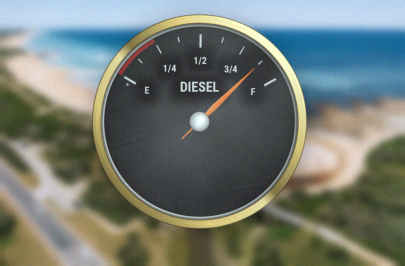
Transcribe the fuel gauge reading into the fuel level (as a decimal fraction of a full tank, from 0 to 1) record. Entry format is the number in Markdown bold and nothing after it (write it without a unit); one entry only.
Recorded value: **0.875**
